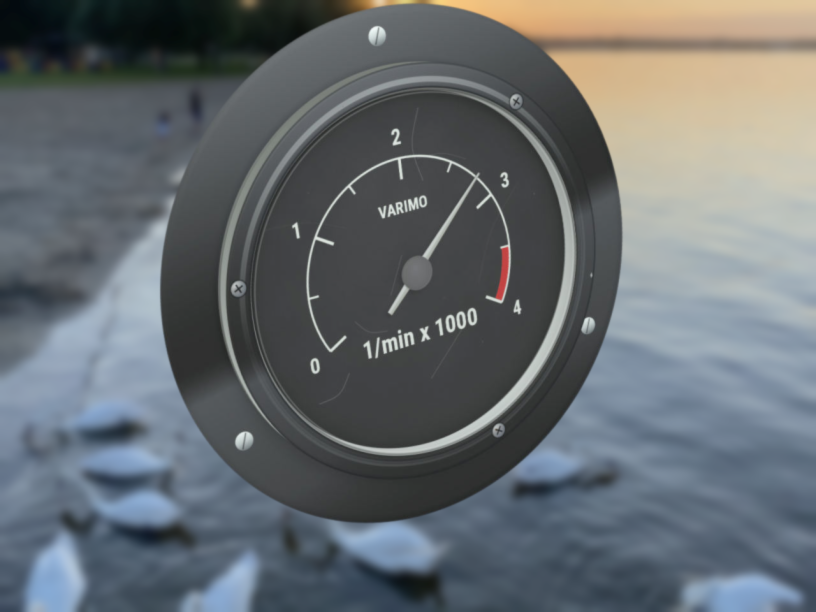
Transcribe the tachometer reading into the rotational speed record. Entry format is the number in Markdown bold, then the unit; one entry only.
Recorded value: **2750** rpm
